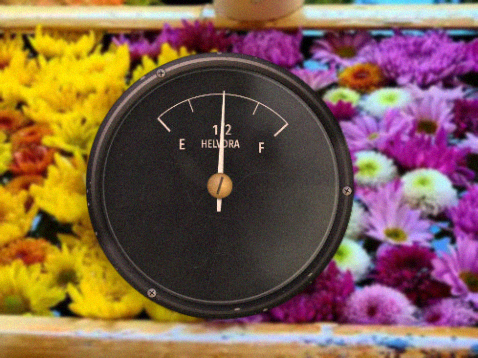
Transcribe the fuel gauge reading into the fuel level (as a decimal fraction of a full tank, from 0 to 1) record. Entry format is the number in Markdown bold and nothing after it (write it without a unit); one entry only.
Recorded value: **0.5**
